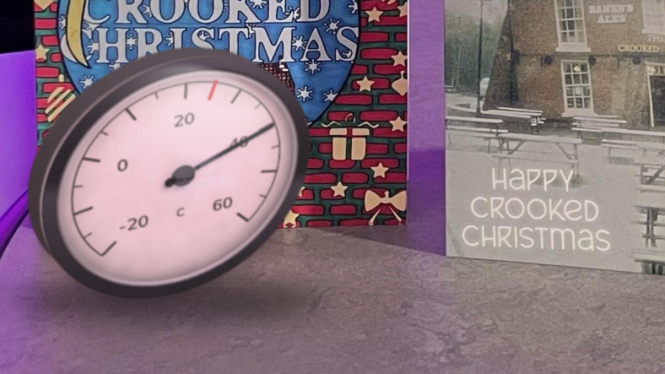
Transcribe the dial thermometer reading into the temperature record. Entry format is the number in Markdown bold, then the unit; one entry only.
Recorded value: **40** °C
